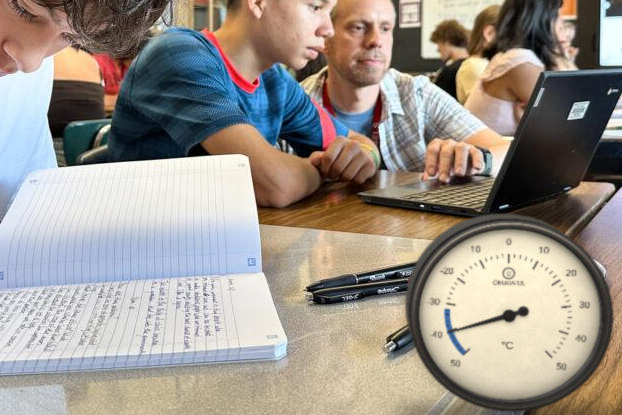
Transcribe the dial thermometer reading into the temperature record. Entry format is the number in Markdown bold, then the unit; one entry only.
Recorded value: **-40** °C
